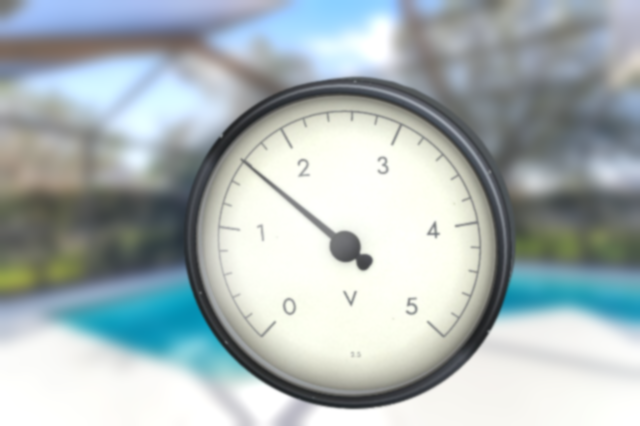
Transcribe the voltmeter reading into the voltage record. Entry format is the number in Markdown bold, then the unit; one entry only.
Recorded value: **1.6** V
